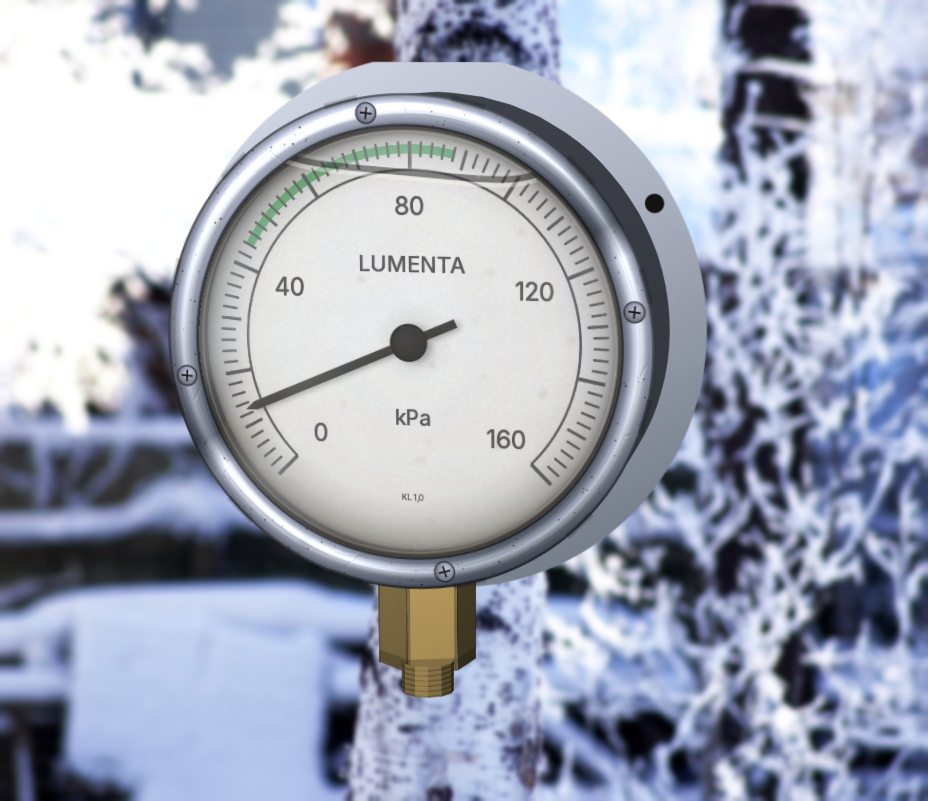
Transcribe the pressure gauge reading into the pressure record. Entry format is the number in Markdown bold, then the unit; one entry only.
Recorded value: **13** kPa
